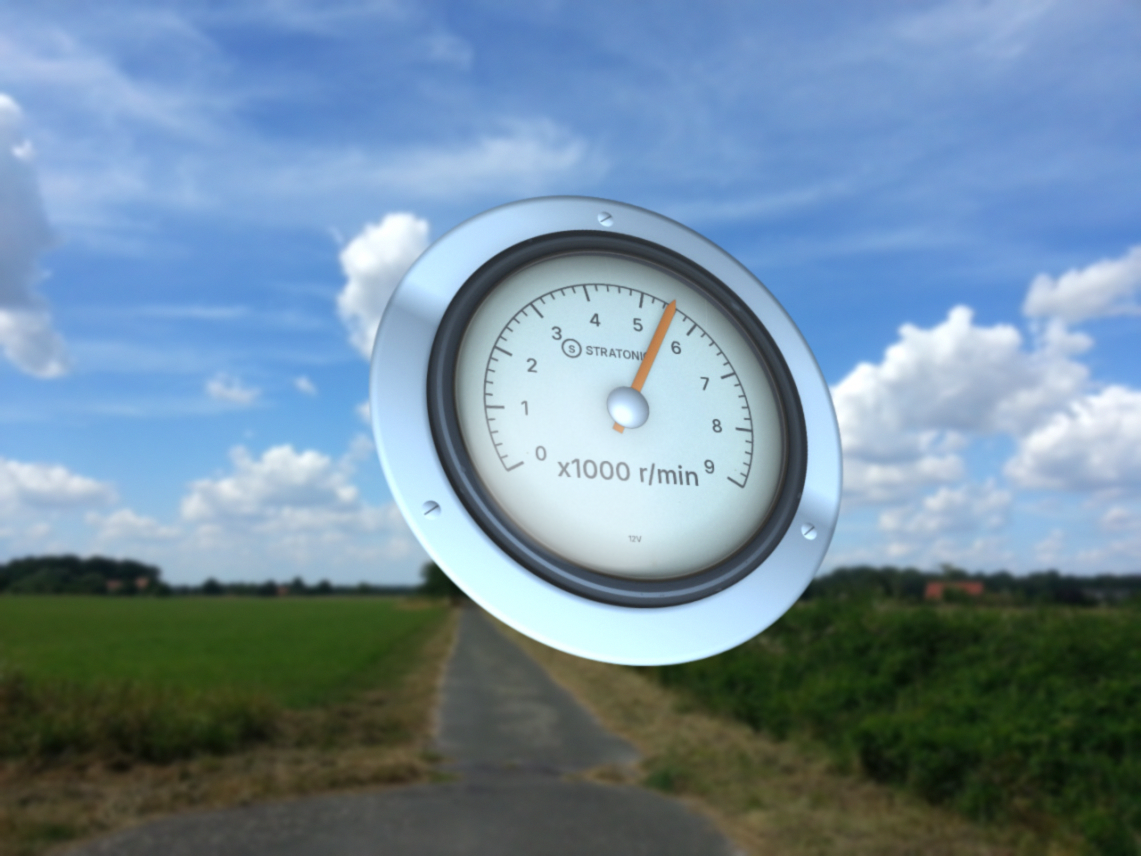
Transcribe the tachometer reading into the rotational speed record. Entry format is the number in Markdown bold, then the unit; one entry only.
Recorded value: **5500** rpm
